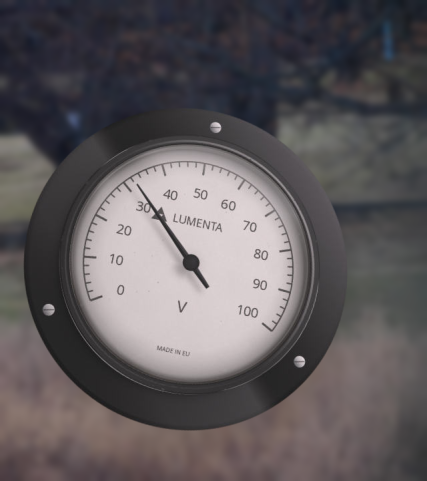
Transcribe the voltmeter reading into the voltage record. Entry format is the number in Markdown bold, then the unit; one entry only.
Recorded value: **32** V
